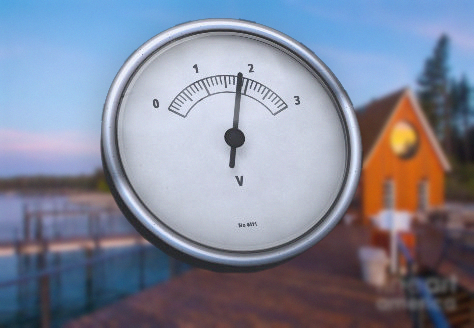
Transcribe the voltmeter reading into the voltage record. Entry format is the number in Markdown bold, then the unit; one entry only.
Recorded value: **1.8** V
